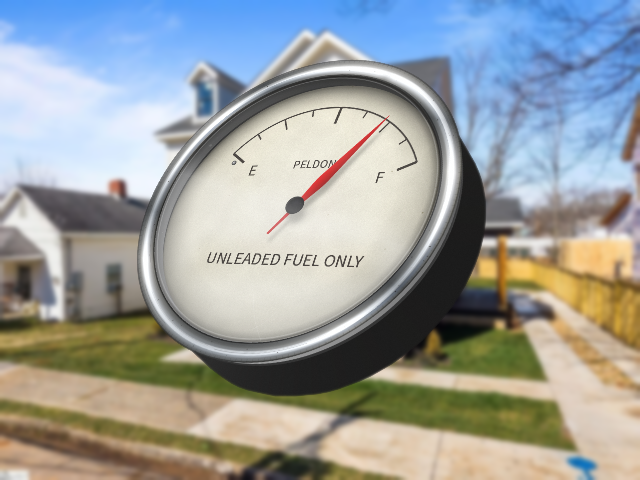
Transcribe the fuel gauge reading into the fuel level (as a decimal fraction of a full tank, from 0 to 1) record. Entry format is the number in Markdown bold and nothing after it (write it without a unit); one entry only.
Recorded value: **0.75**
